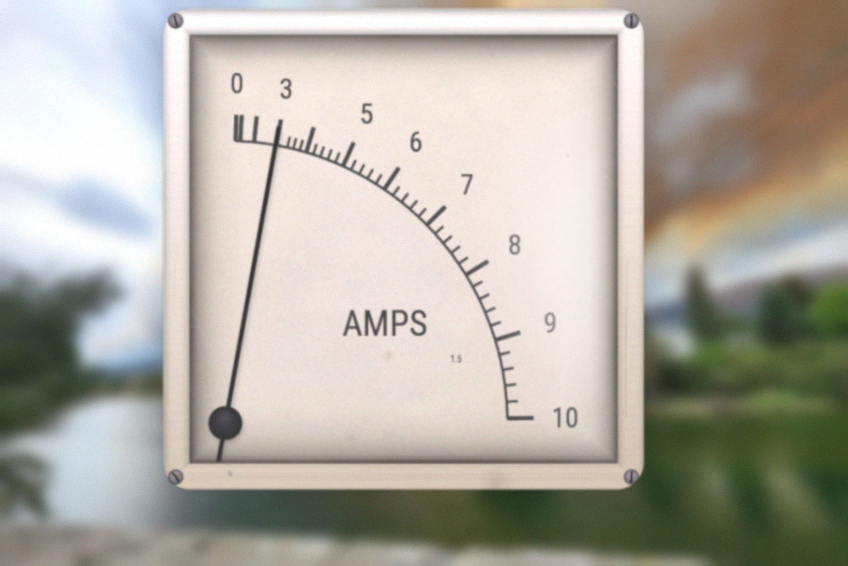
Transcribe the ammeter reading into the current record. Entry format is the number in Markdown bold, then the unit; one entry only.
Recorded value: **3** A
